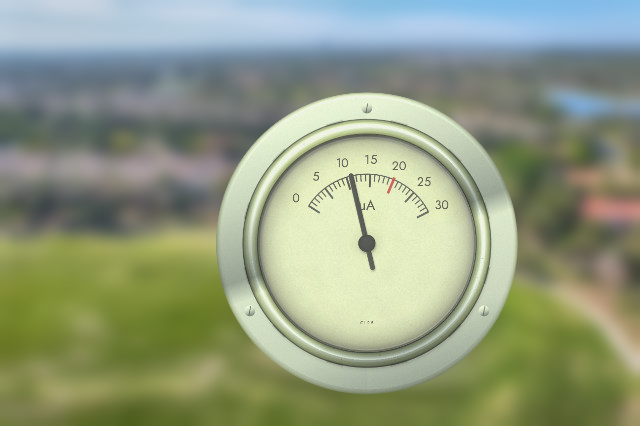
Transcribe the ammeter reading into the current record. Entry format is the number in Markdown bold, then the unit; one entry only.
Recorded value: **11** µA
